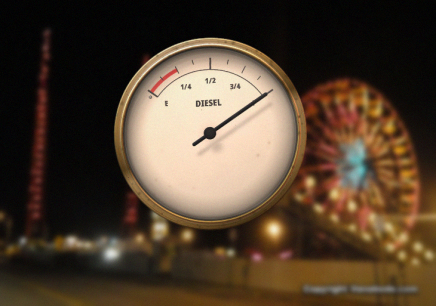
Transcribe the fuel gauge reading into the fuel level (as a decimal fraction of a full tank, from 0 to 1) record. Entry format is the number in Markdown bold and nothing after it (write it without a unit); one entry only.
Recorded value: **1**
